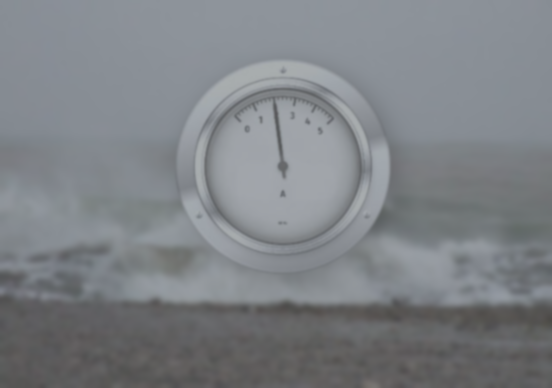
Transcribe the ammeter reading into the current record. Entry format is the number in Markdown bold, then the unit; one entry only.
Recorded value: **2** A
